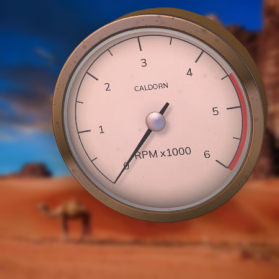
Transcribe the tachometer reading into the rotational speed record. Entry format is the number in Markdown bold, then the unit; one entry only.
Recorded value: **0** rpm
